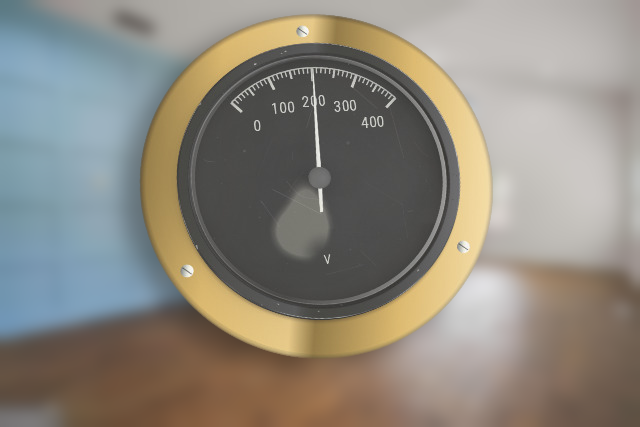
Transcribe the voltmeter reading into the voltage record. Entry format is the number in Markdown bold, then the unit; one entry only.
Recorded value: **200** V
